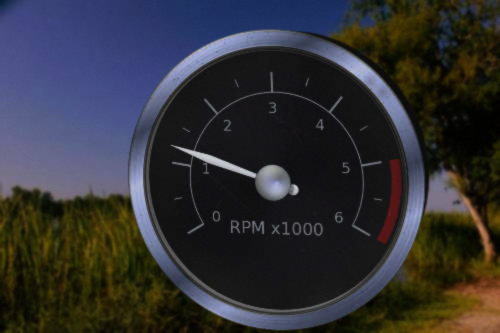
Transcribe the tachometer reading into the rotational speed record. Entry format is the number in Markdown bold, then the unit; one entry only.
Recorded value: **1250** rpm
